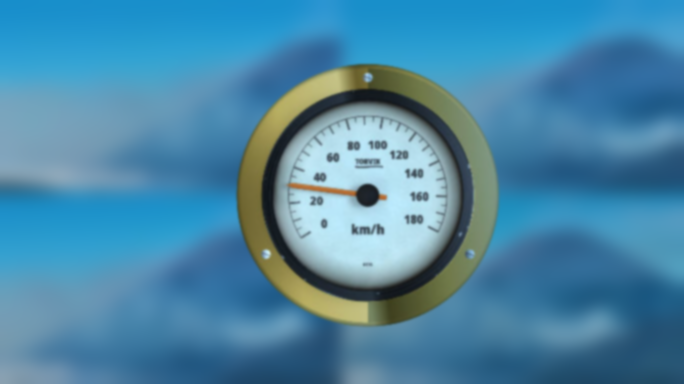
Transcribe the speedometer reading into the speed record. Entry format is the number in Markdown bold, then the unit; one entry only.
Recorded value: **30** km/h
